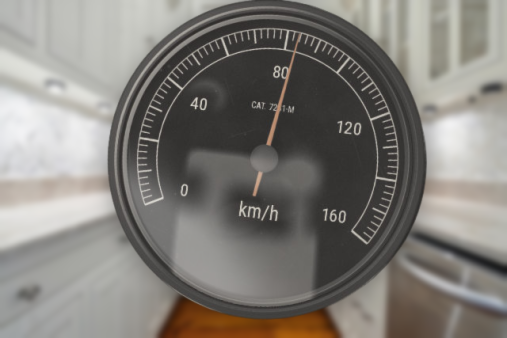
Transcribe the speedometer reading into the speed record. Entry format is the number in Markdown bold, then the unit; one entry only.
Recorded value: **84** km/h
